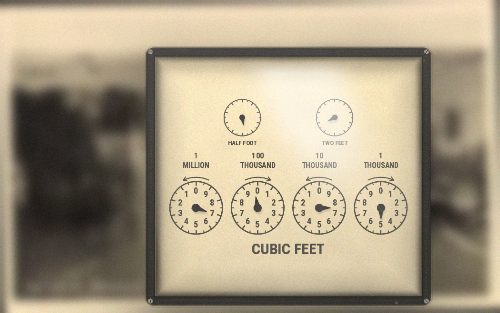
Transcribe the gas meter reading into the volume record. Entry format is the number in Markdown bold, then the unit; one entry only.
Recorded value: **697500** ft³
